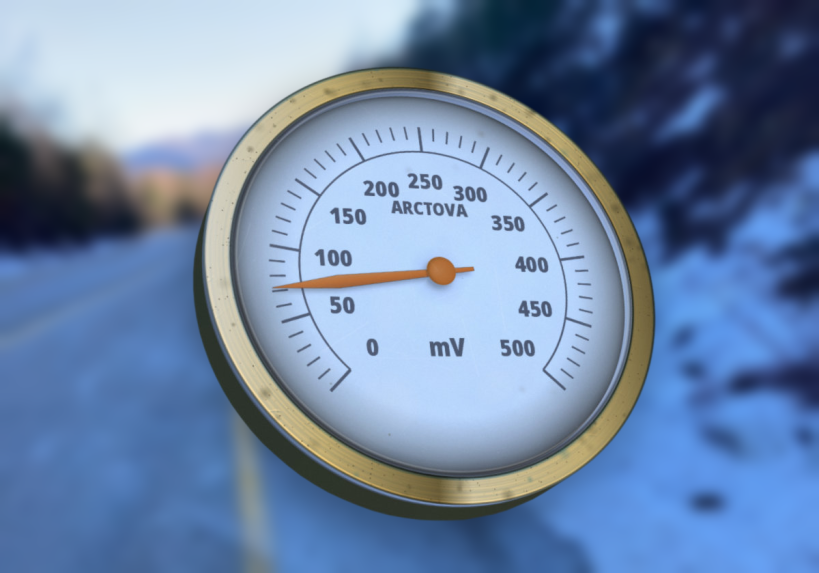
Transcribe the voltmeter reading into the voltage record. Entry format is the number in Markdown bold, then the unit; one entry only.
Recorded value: **70** mV
